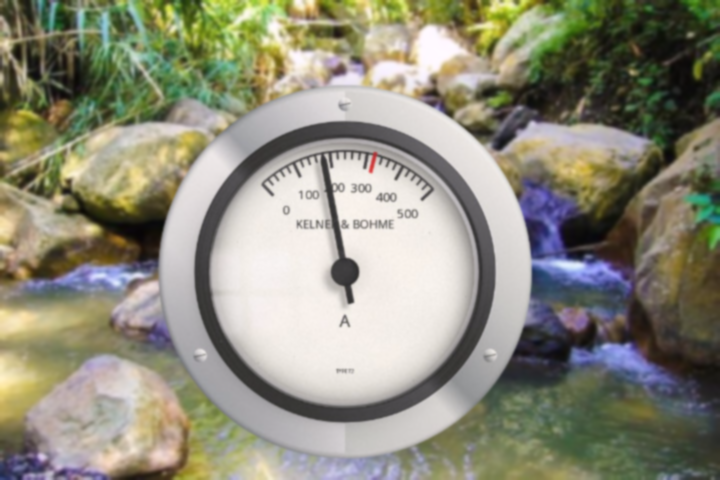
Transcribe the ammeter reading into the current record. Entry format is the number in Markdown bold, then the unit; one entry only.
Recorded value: **180** A
